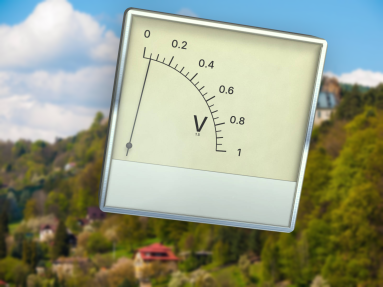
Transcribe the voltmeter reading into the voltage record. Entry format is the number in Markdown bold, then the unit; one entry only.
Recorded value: **0.05** V
